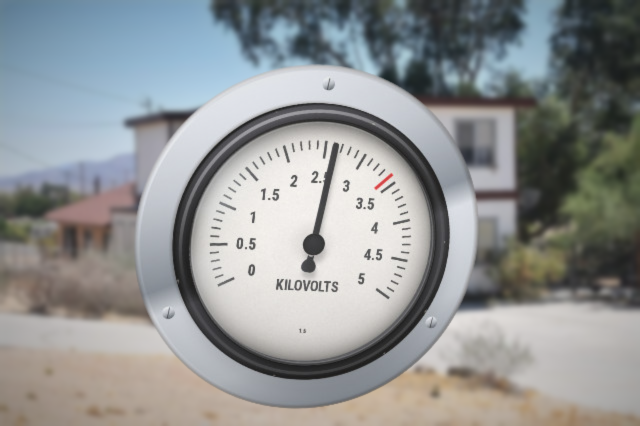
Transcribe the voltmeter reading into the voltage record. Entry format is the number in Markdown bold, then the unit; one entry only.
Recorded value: **2.6** kV
